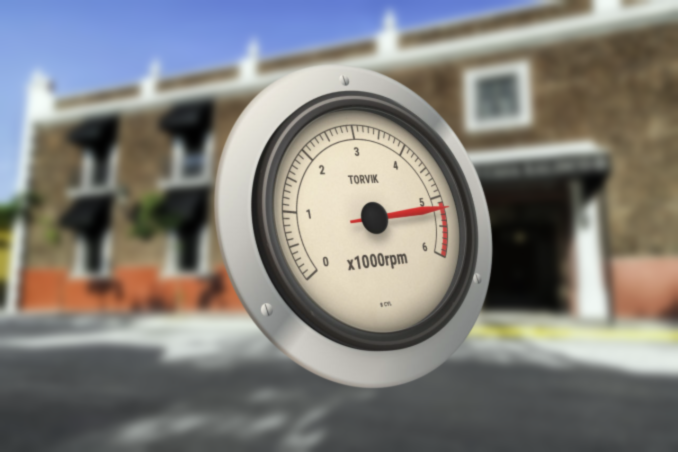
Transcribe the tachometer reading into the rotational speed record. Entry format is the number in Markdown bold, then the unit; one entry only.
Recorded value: **5200** rpm
